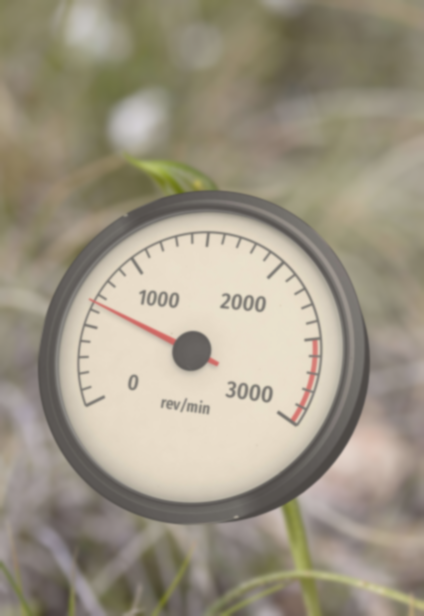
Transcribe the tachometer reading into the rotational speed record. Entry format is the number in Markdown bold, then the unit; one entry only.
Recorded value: **650** rpm
